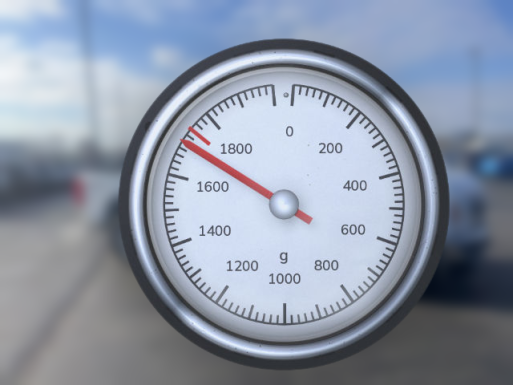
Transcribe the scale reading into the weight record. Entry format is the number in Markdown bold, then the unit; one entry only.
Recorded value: **1700** g
